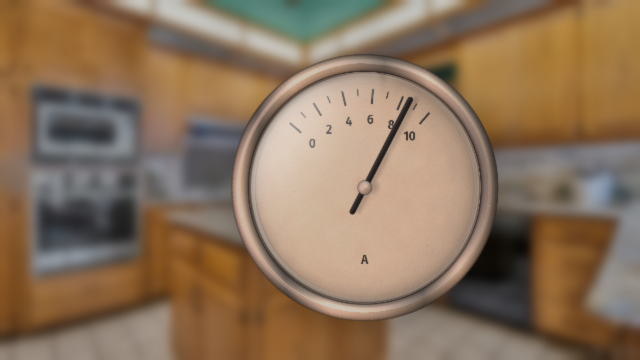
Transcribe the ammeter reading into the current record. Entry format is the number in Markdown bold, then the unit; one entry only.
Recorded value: **8.5** A
